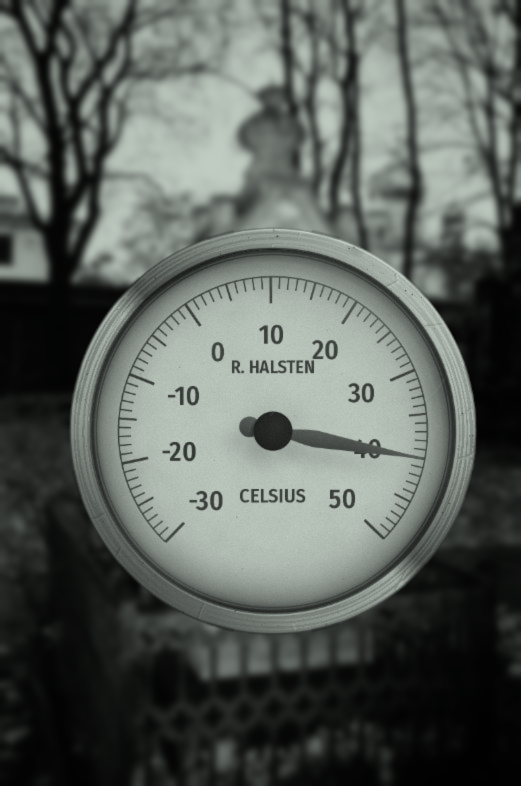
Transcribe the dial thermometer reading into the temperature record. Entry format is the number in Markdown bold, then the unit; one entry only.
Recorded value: **40** °C
